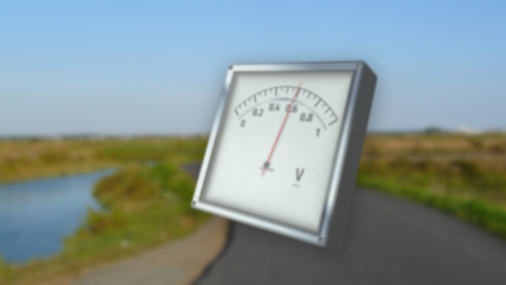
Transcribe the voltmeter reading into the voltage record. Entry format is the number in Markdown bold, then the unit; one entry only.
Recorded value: **0.6** V
